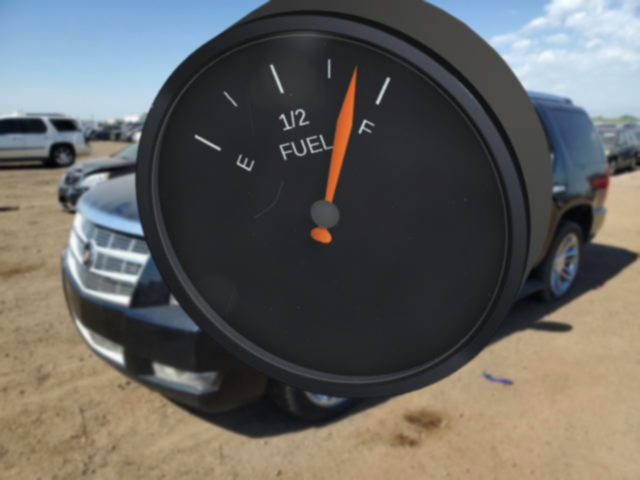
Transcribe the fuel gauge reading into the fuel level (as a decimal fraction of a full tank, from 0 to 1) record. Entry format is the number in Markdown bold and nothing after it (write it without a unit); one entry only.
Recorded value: **0.875**
